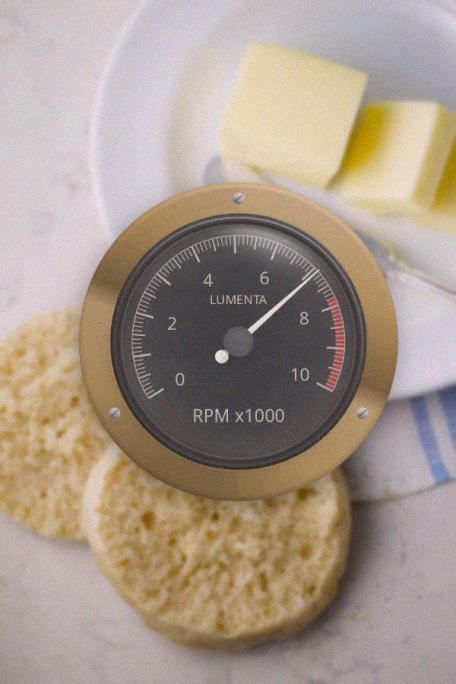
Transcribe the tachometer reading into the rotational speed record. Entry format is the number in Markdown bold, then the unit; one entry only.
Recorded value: **7100** rpm
